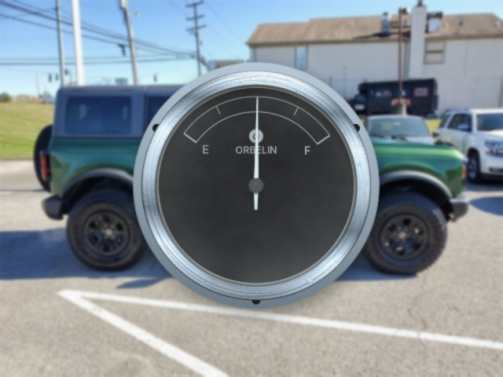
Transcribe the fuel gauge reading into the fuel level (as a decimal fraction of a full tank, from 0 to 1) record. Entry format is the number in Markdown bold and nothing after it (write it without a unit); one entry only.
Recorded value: **0.5**
